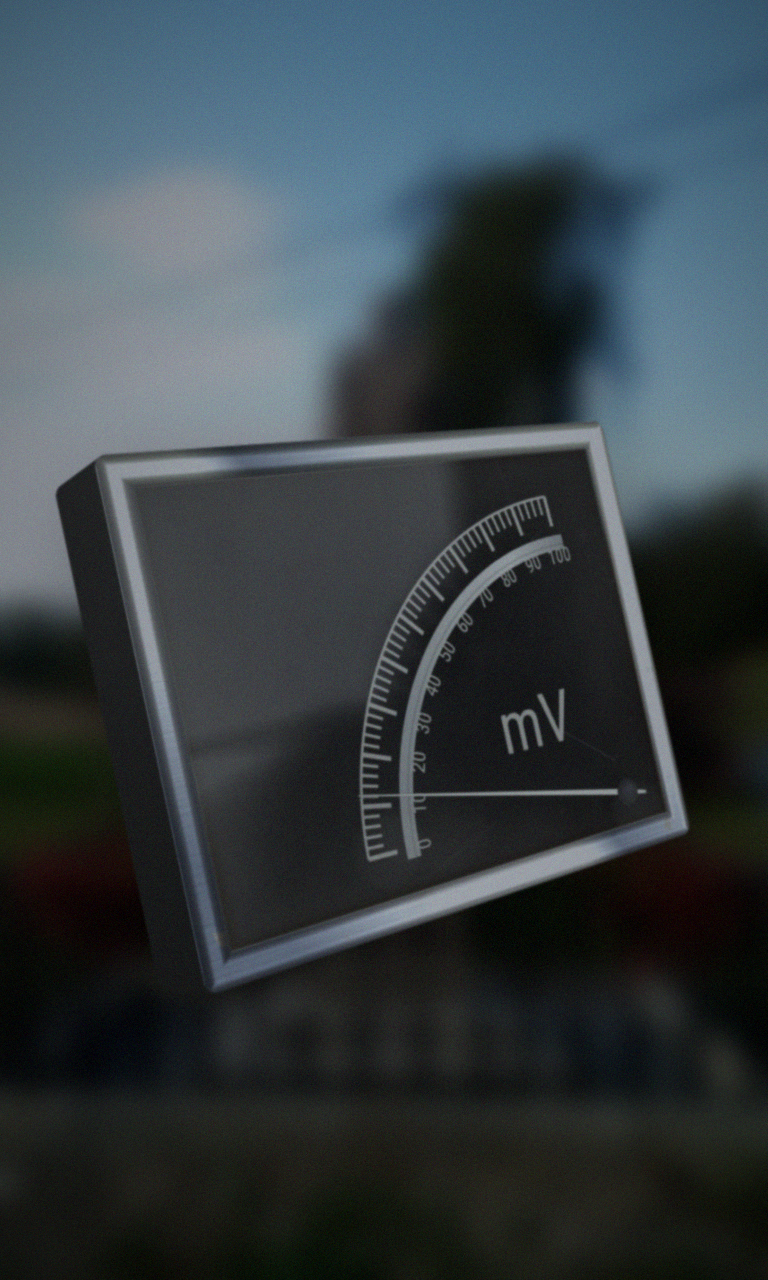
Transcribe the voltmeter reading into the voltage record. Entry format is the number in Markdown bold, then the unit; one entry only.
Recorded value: **12** mV
